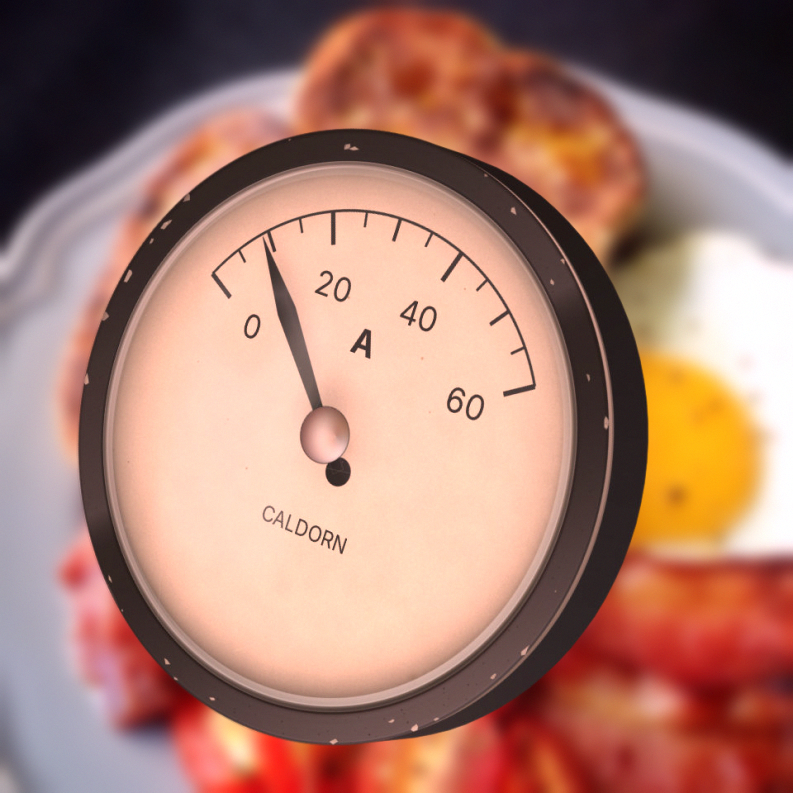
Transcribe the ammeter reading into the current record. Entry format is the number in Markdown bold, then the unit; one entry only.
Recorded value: **10** A
